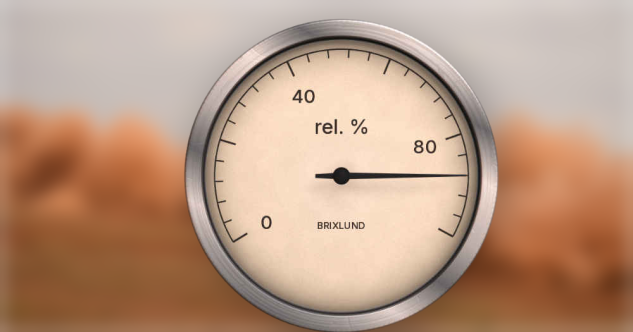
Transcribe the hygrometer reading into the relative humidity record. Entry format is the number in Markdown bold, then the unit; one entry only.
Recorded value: **88** %
